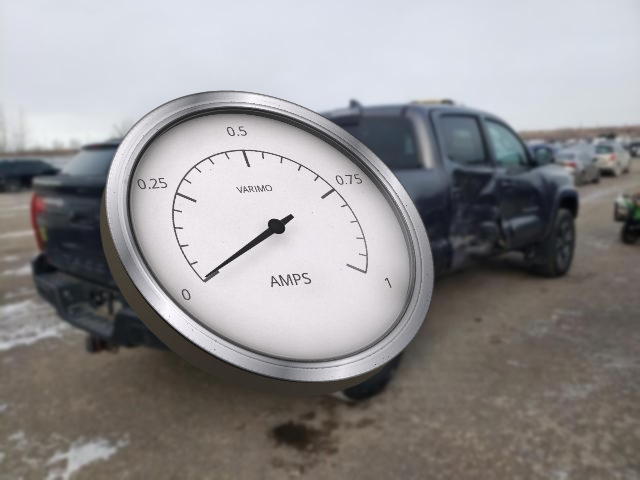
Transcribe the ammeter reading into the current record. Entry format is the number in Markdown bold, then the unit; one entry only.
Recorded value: **0** A
